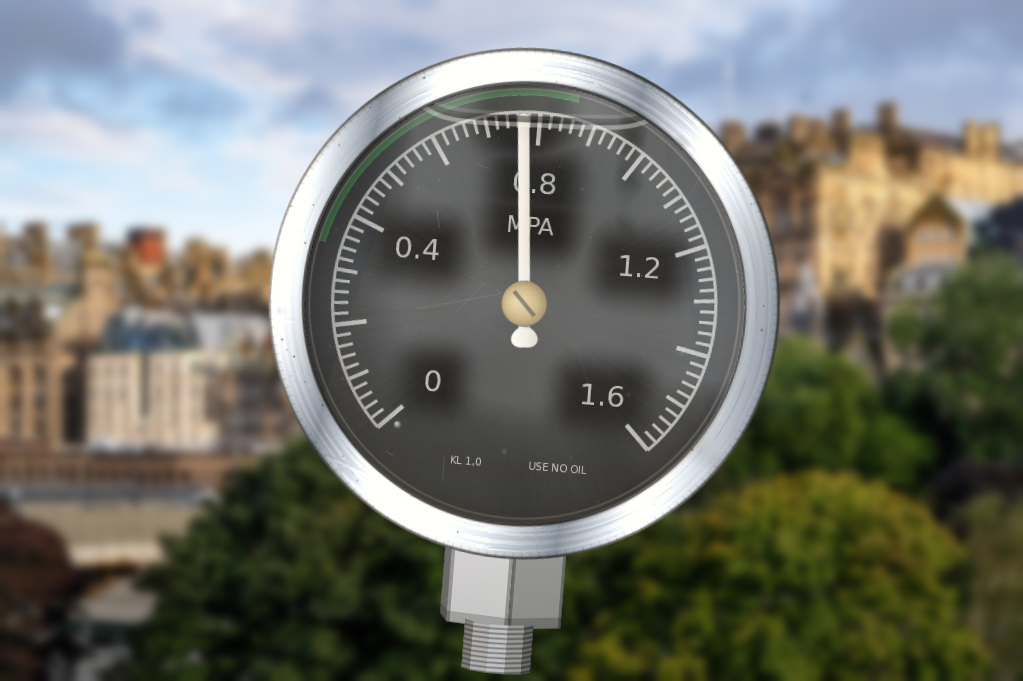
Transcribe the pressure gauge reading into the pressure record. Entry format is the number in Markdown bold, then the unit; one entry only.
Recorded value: **0.77** MPa
